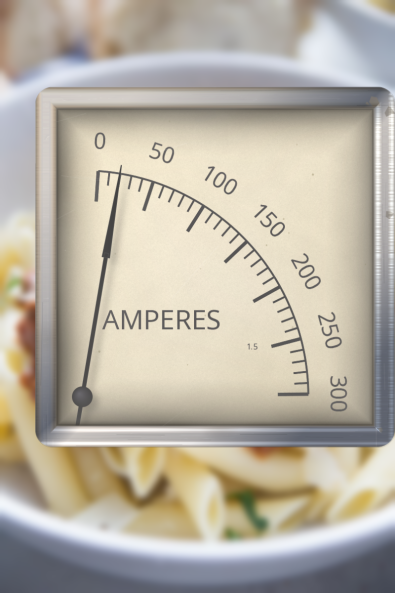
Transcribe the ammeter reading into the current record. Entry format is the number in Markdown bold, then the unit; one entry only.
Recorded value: **20** A
